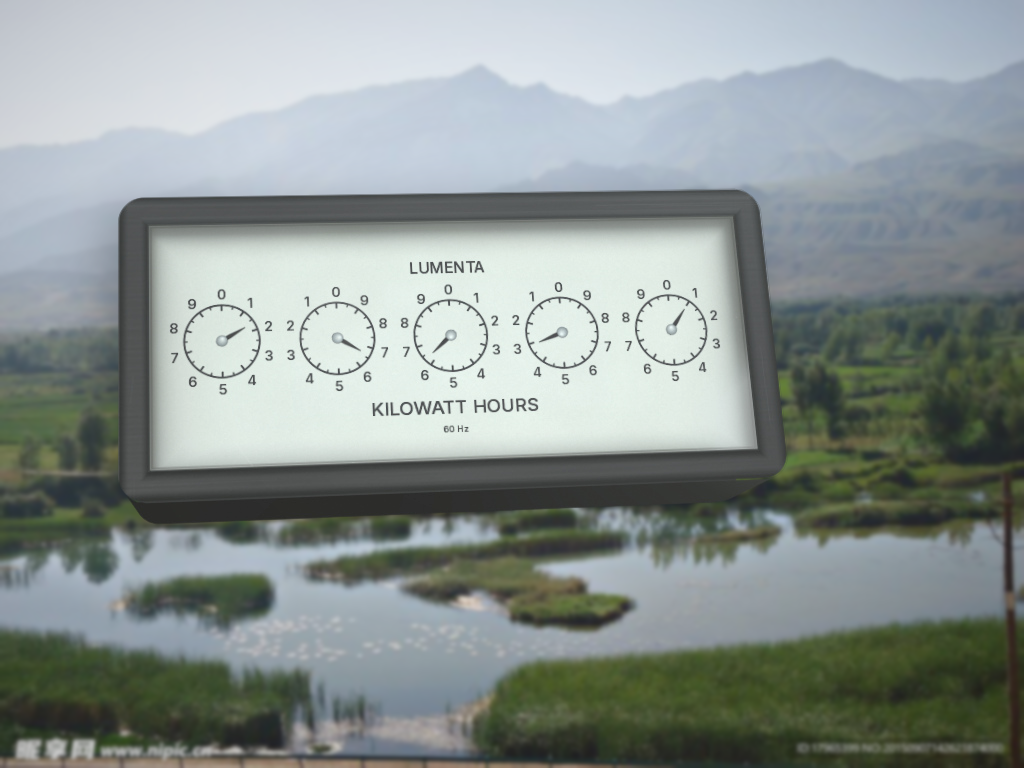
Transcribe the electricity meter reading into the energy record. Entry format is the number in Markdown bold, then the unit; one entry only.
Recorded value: **16631** kWh
